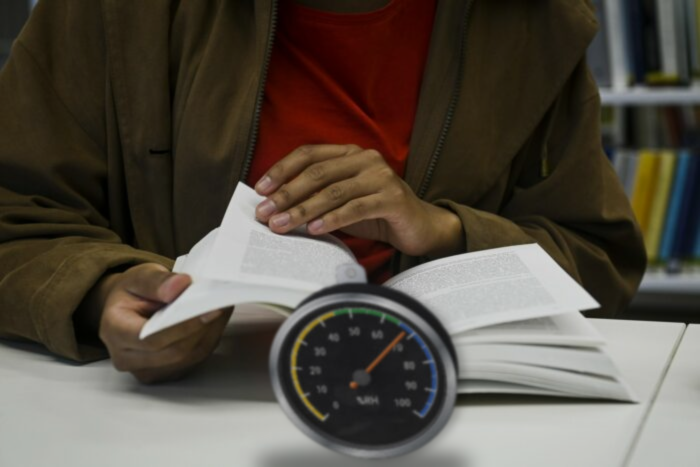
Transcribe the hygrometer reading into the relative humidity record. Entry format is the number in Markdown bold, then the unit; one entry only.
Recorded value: **67.5** %
